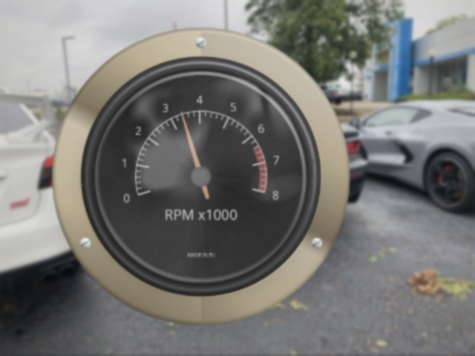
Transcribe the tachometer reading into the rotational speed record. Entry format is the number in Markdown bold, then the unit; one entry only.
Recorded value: **3400** rpm
